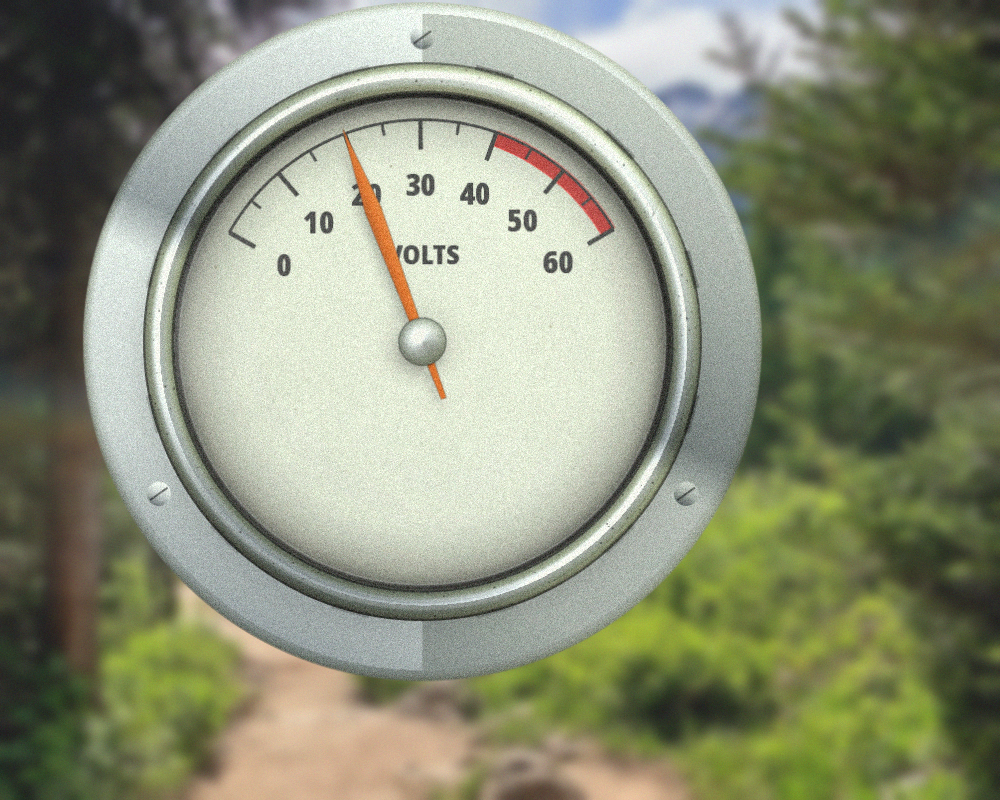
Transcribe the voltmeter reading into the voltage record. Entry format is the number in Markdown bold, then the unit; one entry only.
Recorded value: **20** V
